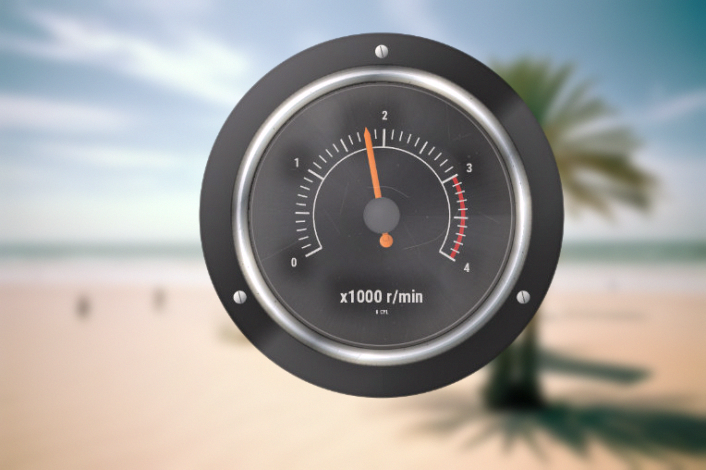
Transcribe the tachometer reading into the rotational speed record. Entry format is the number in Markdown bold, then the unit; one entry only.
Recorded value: **1800** rpm
